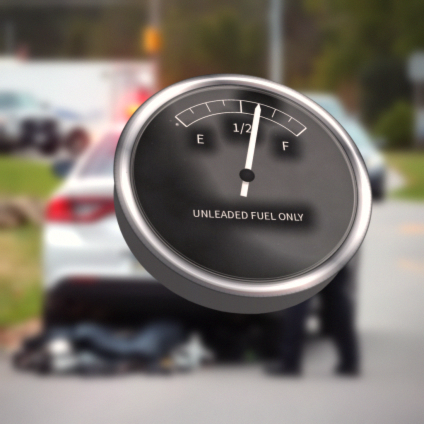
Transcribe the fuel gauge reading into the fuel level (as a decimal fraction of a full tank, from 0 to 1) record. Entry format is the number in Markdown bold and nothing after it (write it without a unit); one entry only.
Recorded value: **0.625**
